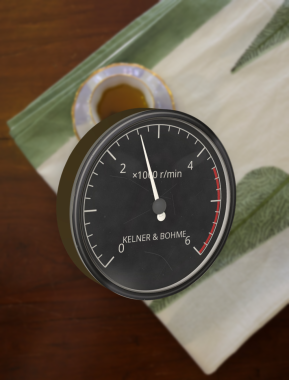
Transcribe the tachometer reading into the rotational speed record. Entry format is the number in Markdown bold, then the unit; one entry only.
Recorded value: **2600** rpm
